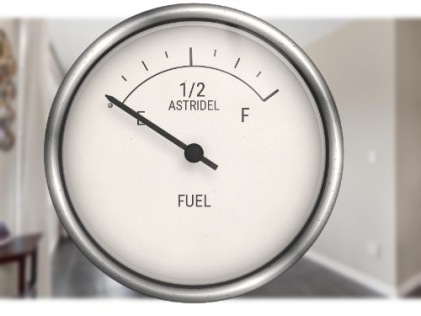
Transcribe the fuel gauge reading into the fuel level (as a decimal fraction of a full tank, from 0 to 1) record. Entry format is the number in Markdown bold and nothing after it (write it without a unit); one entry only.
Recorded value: **0**
